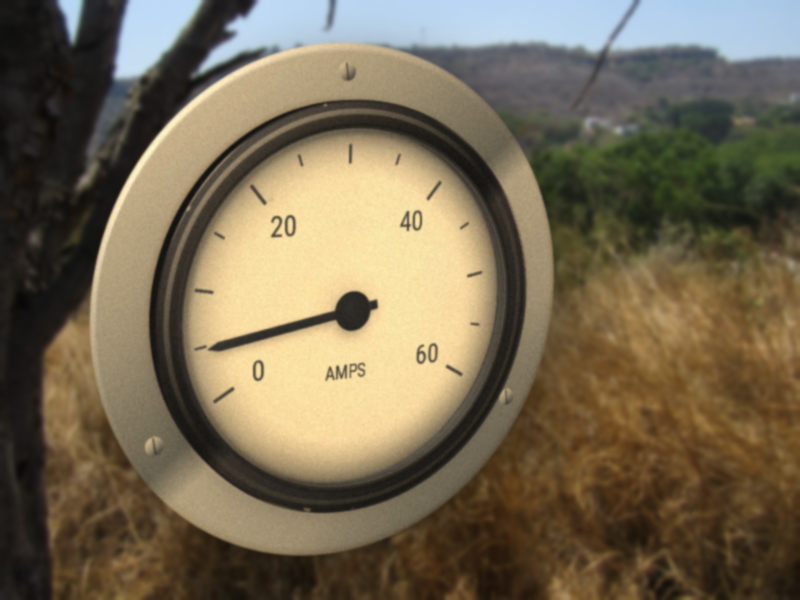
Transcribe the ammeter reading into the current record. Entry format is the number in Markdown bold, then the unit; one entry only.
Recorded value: **5** A
